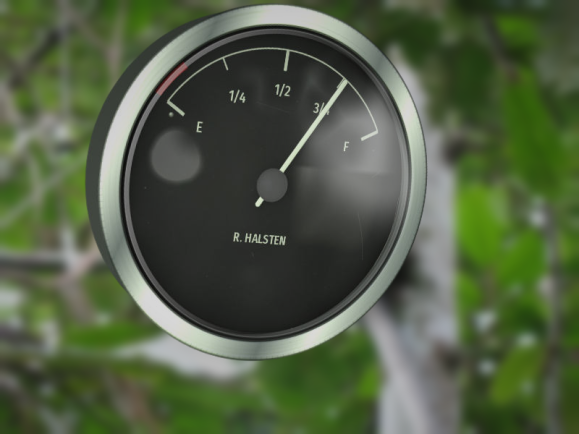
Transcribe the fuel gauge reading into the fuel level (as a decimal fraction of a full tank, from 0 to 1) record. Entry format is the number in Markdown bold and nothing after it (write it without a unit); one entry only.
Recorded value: **0.75**
